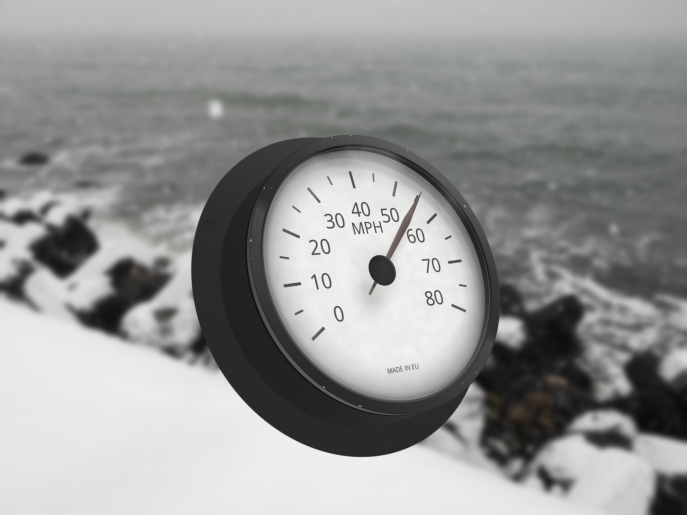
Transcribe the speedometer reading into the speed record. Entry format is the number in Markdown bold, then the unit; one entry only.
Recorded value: **55** mph
